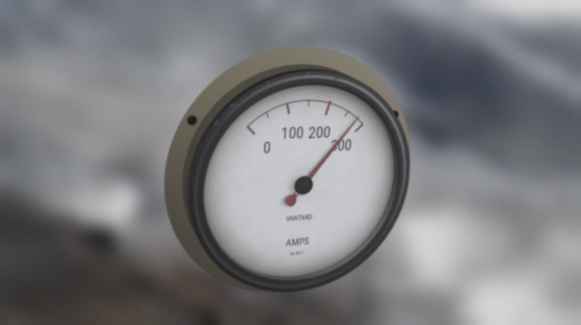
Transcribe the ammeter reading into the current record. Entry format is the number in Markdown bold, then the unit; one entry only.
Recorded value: **275** A
